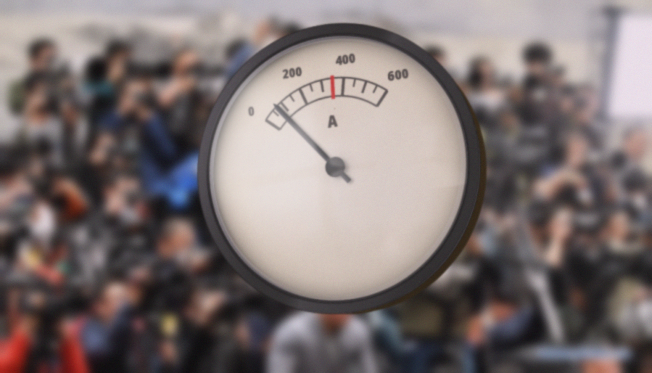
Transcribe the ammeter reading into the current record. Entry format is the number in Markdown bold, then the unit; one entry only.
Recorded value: **75** A
